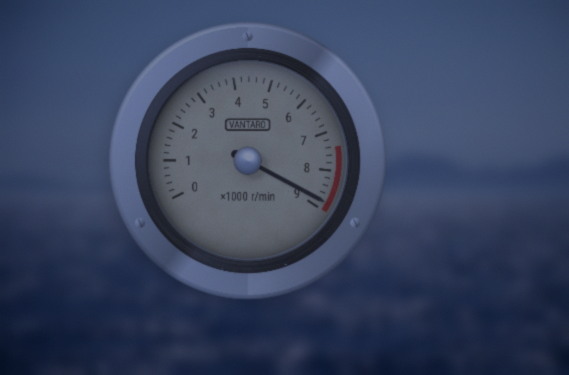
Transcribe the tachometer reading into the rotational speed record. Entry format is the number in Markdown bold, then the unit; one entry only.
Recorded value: **8800** rpm
